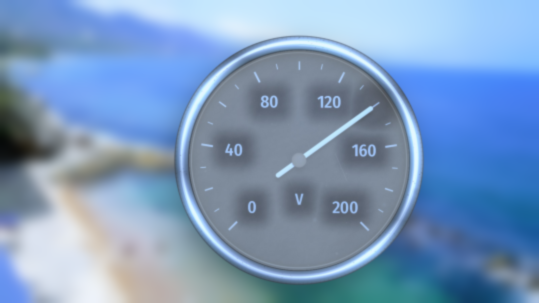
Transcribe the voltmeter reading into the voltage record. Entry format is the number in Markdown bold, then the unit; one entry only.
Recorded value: **140** V
